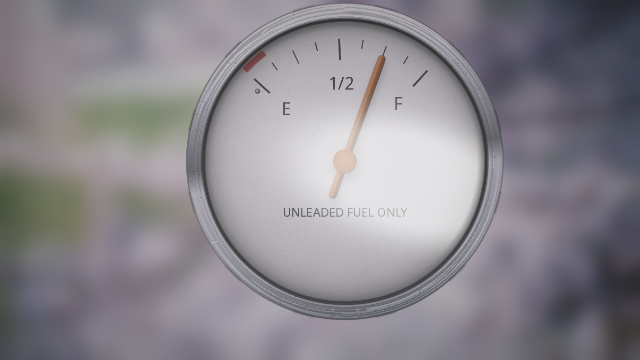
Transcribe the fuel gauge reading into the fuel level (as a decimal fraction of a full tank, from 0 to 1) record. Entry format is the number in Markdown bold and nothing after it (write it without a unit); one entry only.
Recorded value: **0.75**
